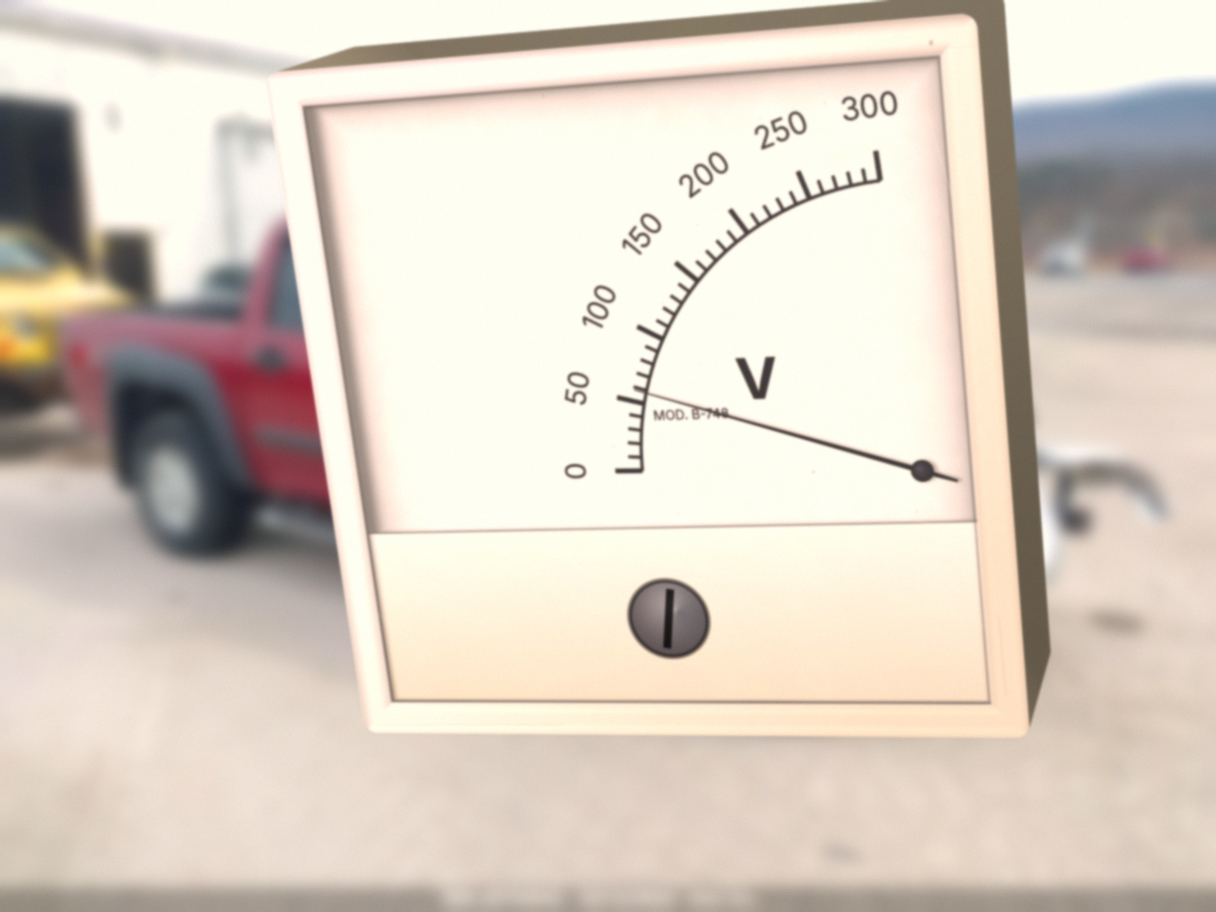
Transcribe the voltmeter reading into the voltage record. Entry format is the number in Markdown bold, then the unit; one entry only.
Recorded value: **60** V
